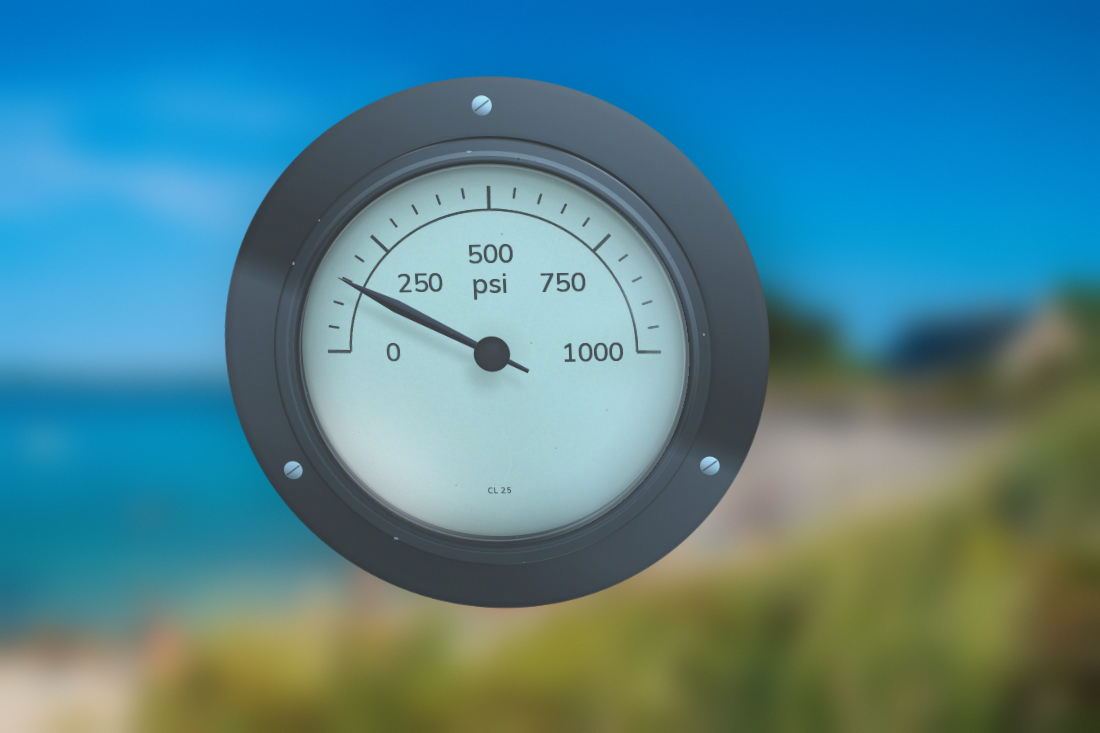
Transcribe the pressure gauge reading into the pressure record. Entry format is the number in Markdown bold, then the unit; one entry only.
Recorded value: **150** psi
